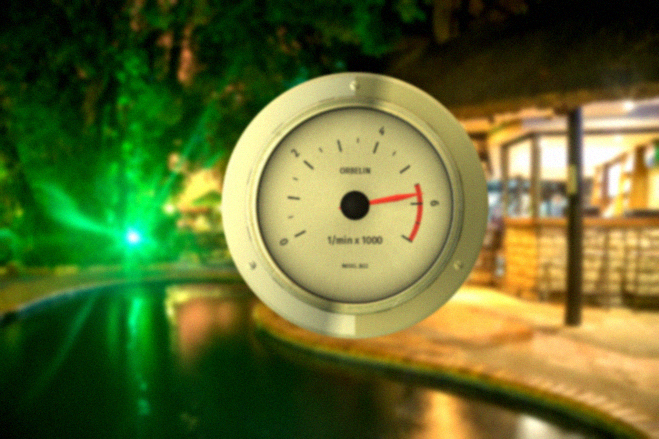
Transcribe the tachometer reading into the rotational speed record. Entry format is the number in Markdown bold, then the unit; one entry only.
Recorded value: **5750** rpm
